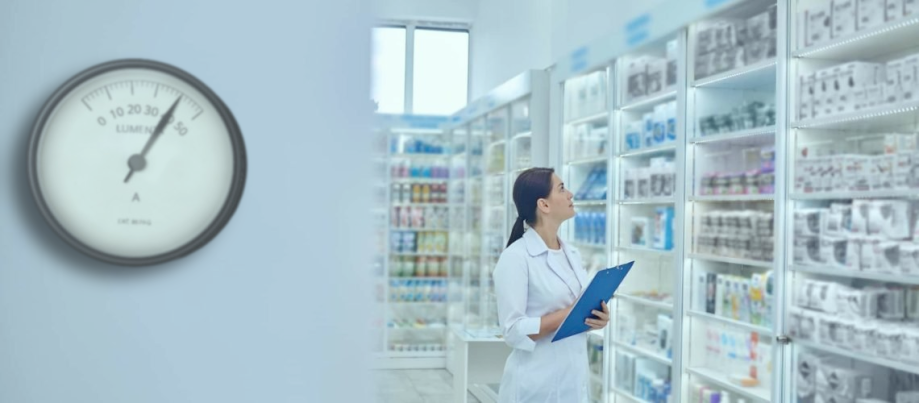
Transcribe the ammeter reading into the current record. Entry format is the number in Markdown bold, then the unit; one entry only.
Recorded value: **40** A
